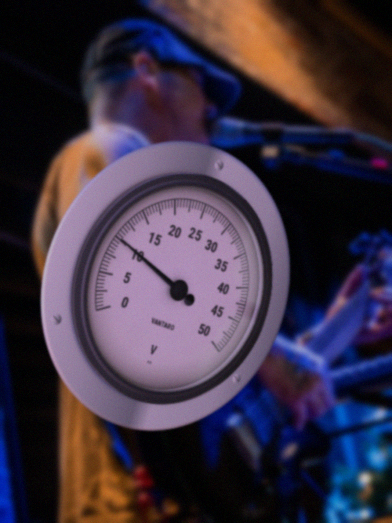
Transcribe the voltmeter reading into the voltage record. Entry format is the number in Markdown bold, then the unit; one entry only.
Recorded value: **10** V
